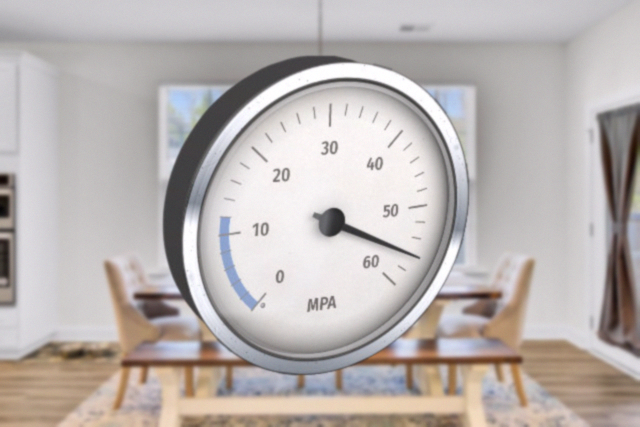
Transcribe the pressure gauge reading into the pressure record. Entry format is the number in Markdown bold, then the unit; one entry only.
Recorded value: **56** MPa
